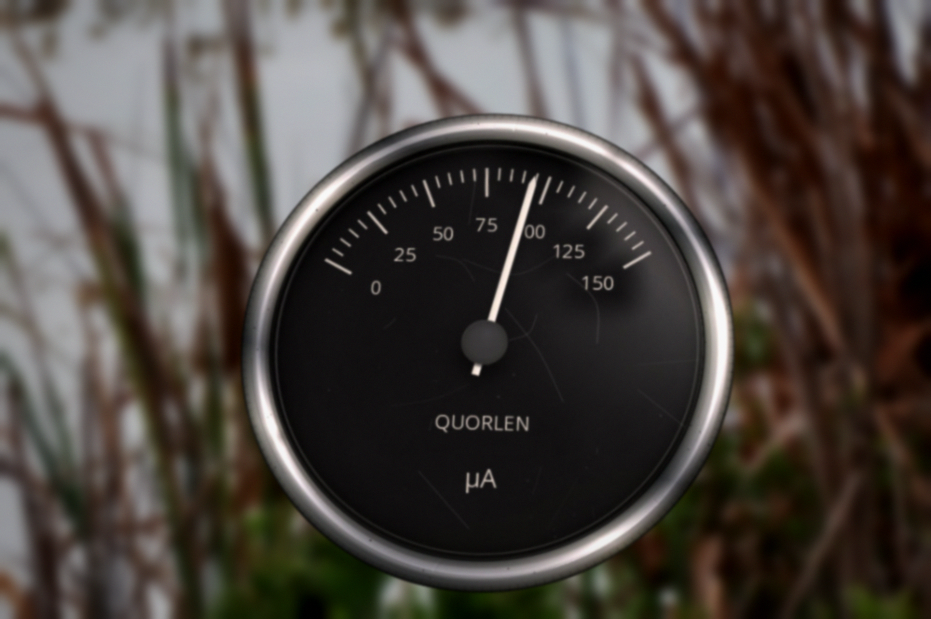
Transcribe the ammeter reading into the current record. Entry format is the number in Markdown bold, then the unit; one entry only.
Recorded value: **95** µA
